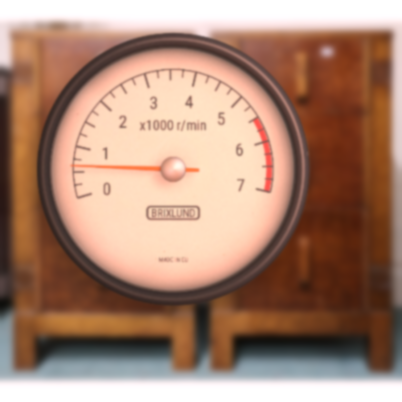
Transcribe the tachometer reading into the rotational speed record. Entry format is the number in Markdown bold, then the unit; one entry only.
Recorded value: **625** rpm
